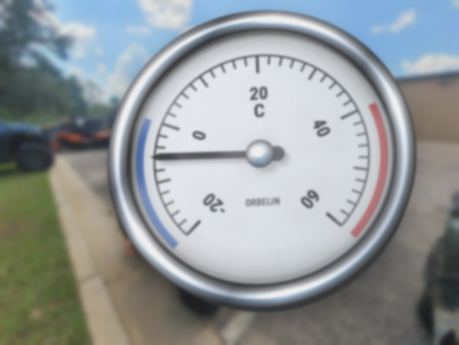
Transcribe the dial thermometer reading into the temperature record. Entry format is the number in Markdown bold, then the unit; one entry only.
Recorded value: **-6** °C
